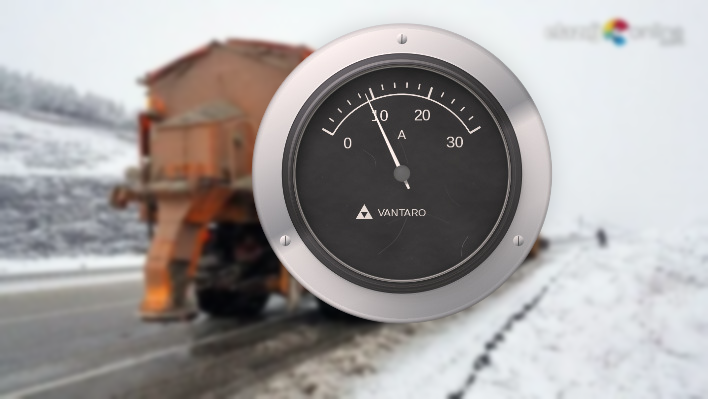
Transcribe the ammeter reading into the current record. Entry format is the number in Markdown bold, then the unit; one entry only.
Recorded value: **9** A
